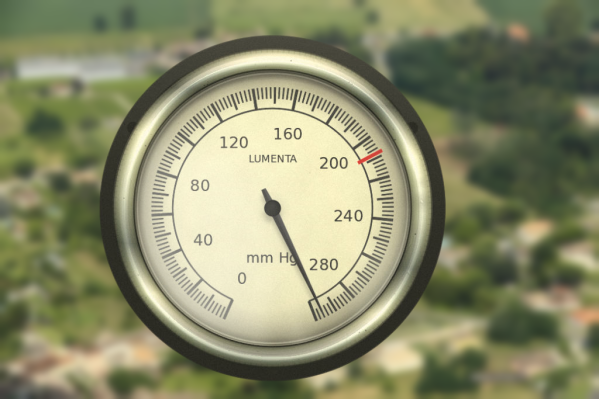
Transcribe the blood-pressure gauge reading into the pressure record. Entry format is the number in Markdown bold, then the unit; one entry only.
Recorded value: **296** mmHg
